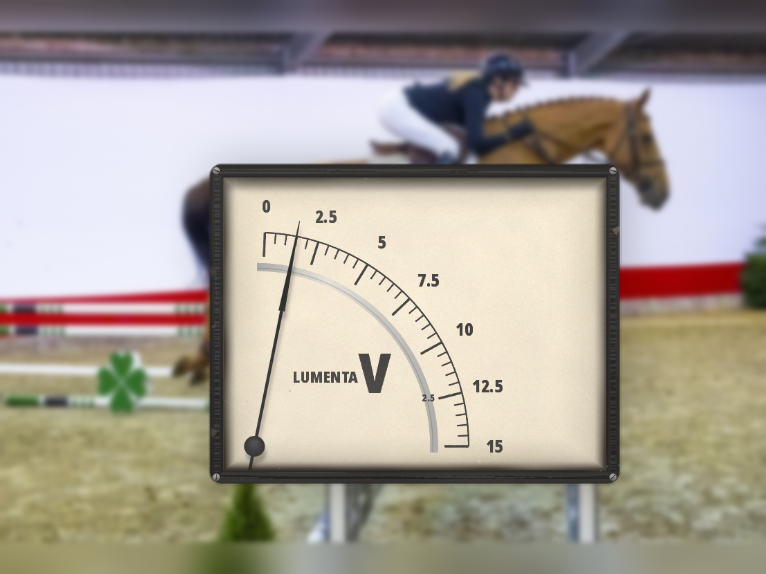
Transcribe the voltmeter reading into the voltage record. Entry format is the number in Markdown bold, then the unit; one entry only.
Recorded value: **1.5** V
